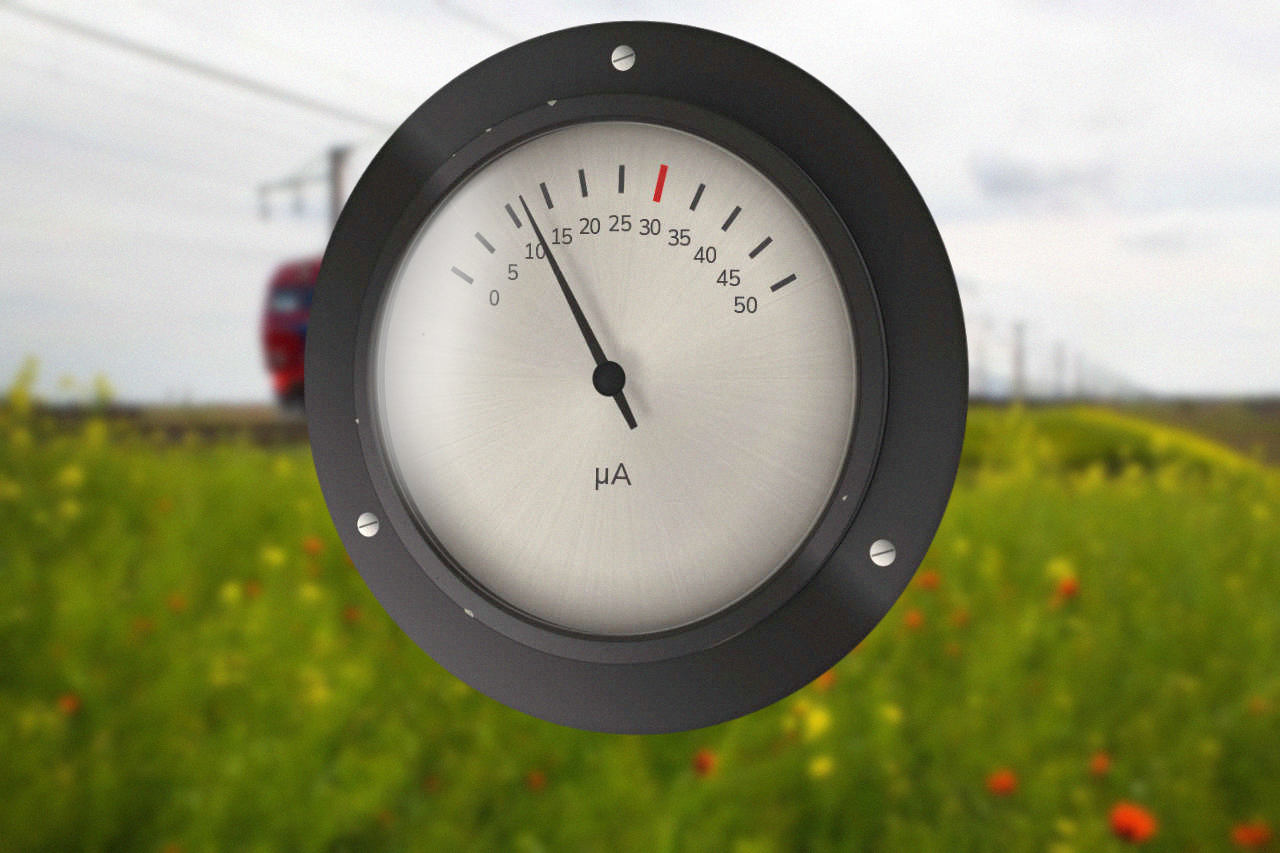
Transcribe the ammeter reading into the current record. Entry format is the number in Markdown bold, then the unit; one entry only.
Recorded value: **12.5** µA
